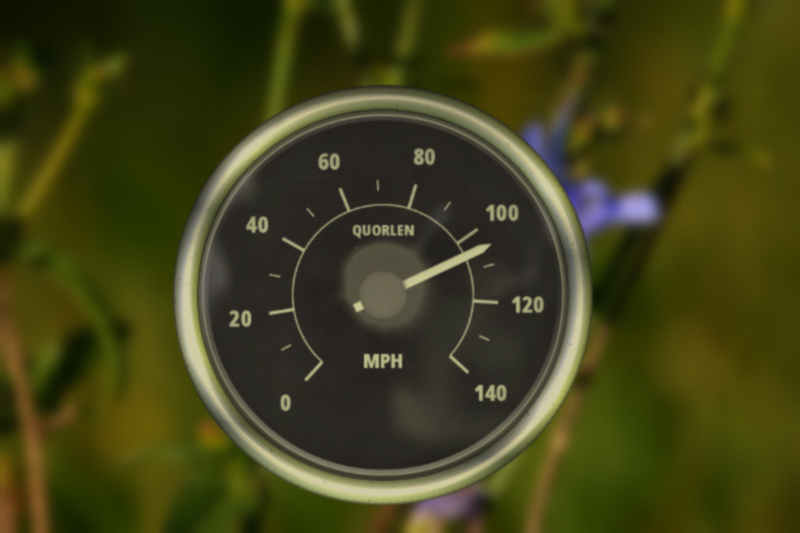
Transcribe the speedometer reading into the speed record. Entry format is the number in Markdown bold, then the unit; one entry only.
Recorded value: **105** mph
